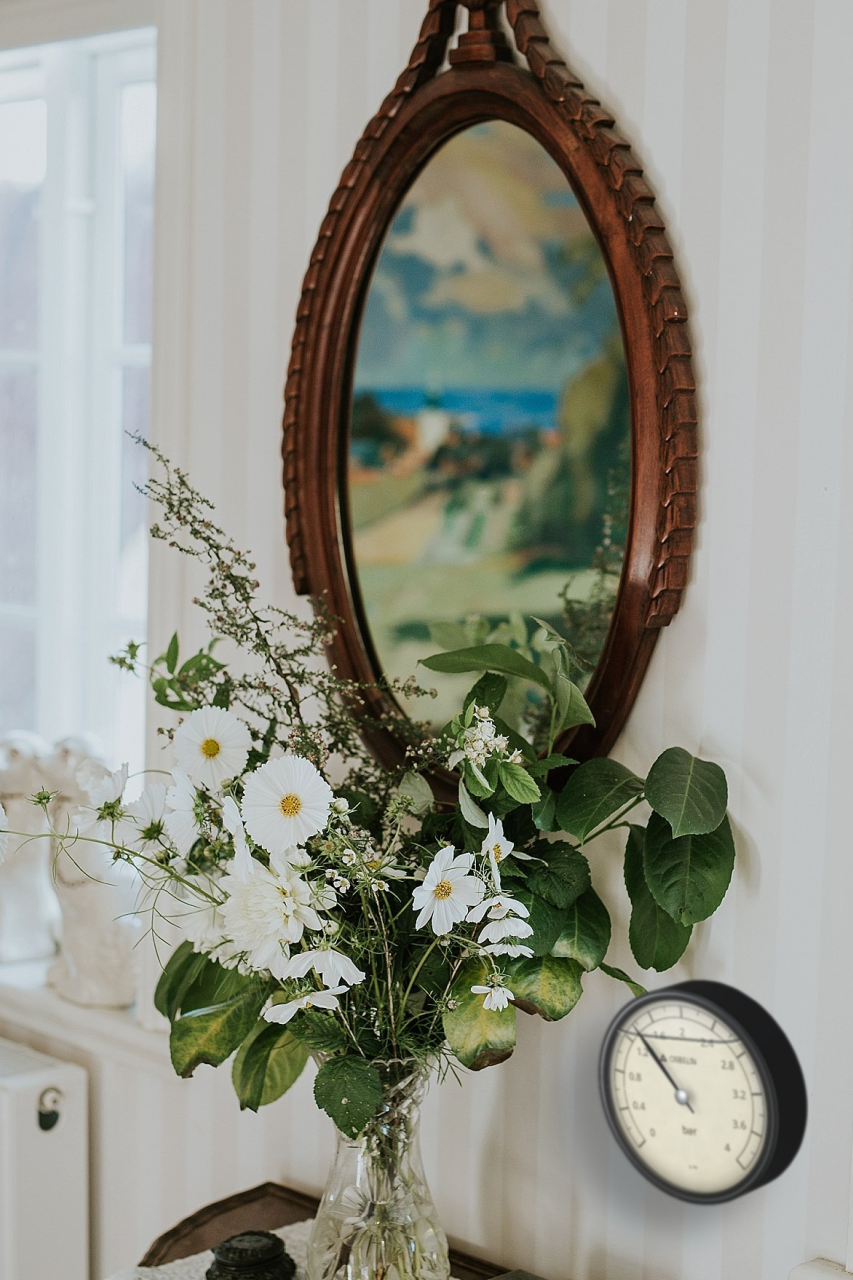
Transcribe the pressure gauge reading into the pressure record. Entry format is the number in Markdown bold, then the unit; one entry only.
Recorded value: **1.4** bar
